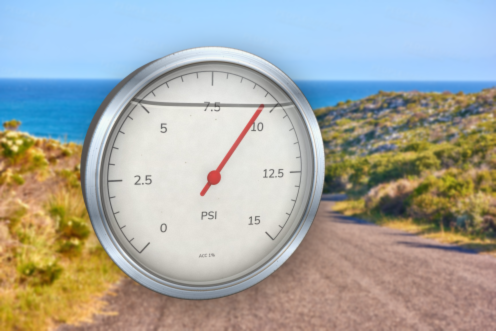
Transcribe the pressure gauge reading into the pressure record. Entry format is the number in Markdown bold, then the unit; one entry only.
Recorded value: **9.5** psi
